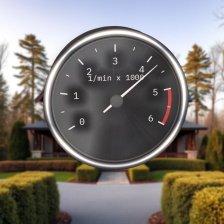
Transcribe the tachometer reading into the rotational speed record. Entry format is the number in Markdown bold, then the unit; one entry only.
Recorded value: **4250** rpm
